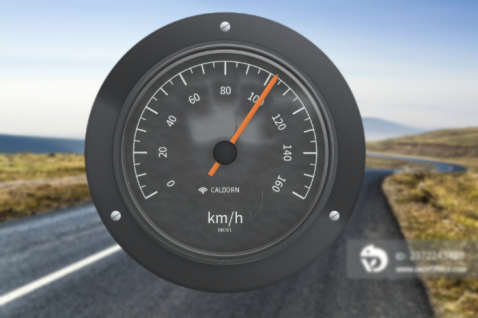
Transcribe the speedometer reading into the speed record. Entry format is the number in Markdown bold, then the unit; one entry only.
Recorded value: **102.5** km/h
